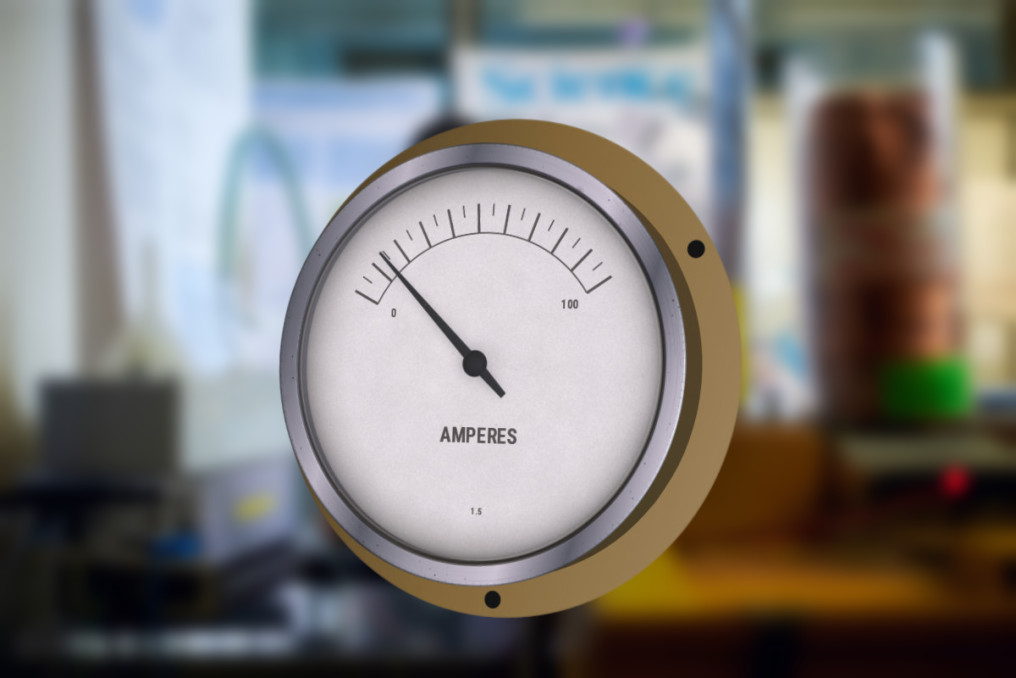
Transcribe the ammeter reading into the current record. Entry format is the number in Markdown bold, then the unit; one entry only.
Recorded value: **15** A
